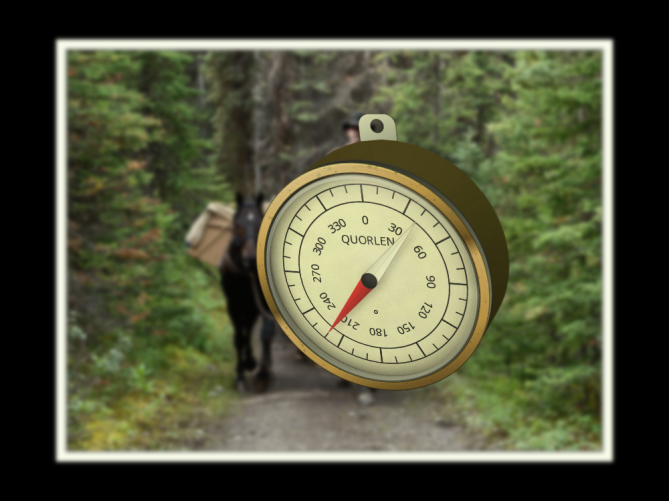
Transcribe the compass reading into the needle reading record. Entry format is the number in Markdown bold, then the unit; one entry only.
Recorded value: **220** °
